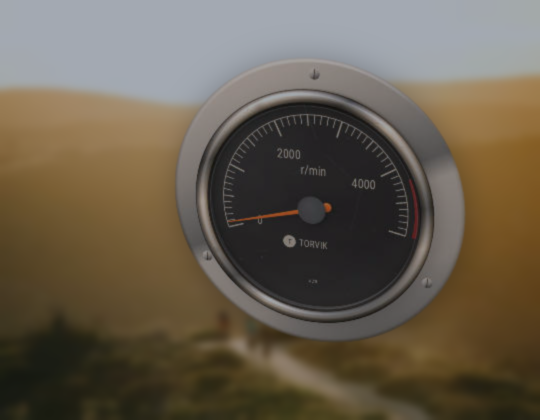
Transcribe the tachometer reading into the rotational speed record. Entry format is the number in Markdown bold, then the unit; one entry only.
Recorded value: **100** rpm
